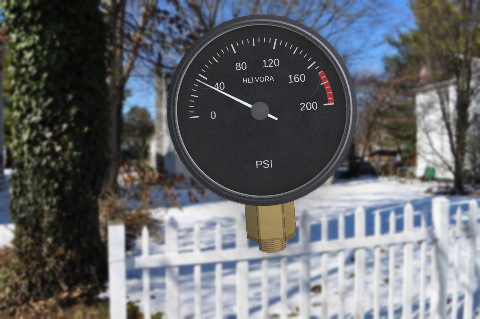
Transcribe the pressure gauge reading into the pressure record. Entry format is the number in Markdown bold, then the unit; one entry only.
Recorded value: **35** psi
